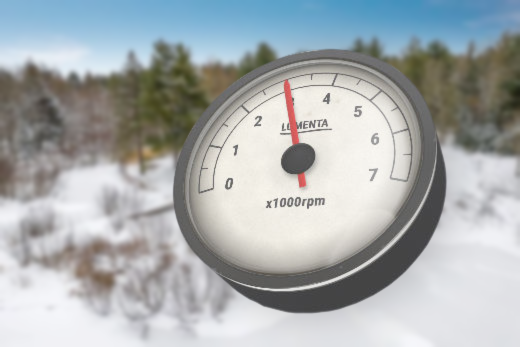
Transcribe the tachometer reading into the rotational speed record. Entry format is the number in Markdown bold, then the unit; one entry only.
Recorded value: **3000** rpm
